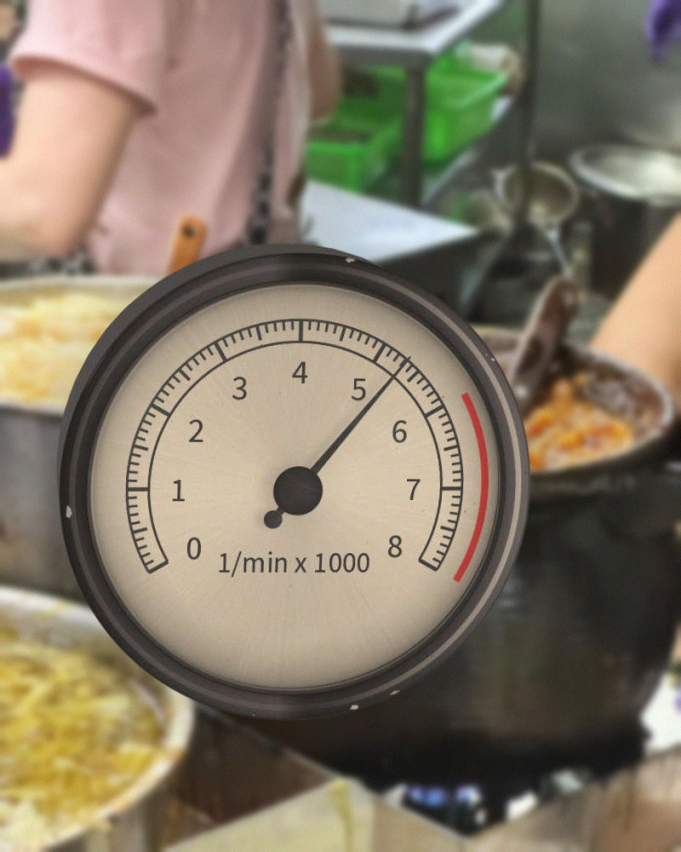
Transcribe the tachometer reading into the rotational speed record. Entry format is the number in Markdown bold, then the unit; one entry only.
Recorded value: **5300** rpm
